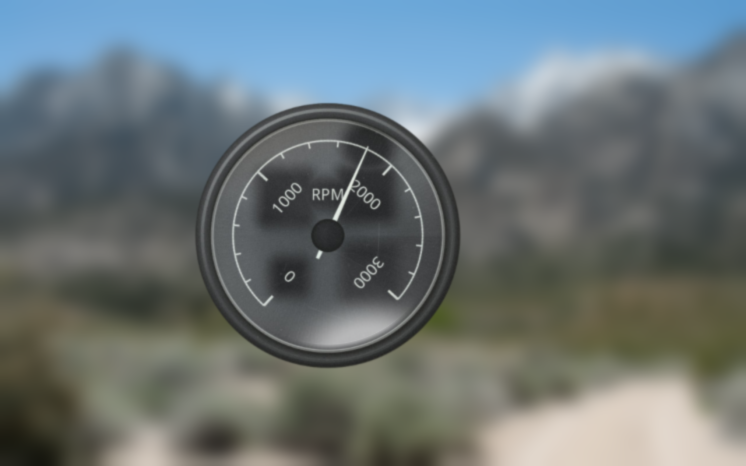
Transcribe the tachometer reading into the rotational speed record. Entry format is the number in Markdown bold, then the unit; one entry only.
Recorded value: **1800** rpm
